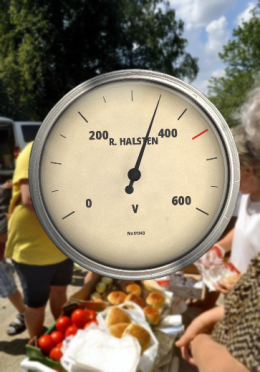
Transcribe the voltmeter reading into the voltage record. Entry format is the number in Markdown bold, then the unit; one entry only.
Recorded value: **350** V
